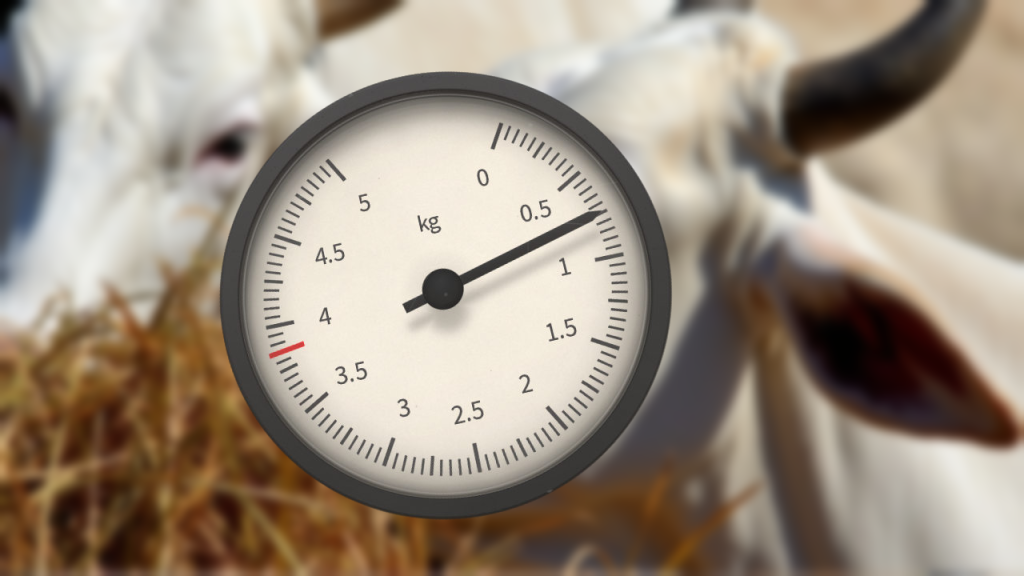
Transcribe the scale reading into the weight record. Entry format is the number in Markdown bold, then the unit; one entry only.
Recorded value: **0.75** kg
